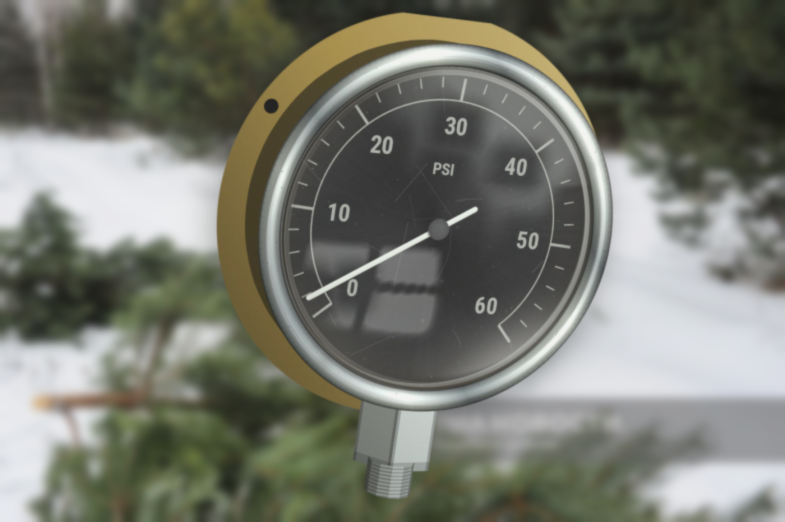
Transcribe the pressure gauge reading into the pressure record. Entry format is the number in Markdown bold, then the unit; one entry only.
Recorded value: **2** psi
